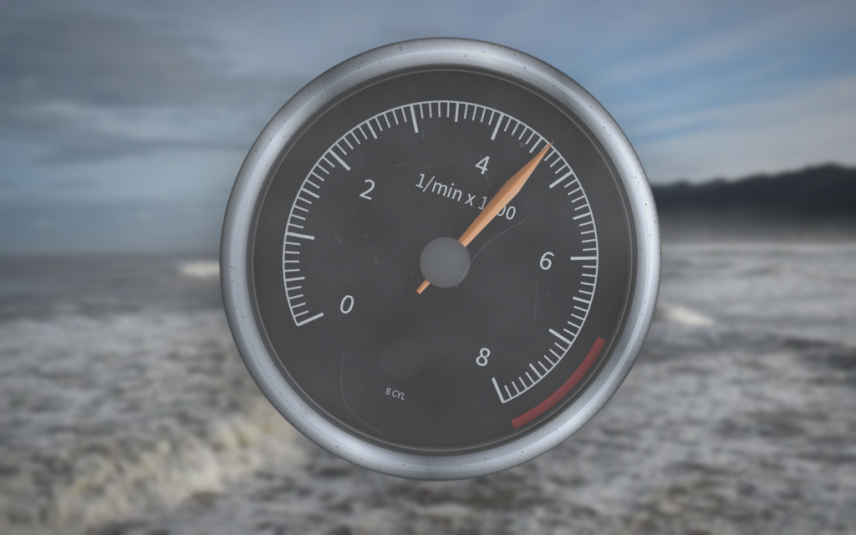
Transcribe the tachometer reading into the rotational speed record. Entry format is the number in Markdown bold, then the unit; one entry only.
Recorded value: **4600** rpm
